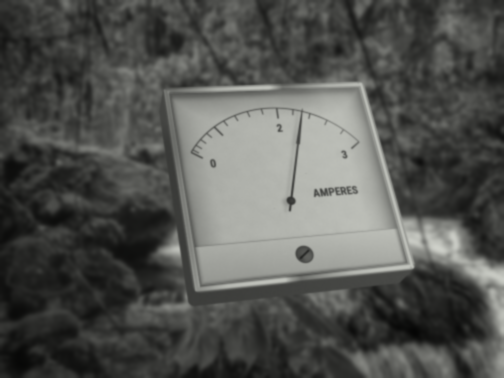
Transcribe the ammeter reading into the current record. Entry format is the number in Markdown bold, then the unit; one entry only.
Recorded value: **2.3** A
